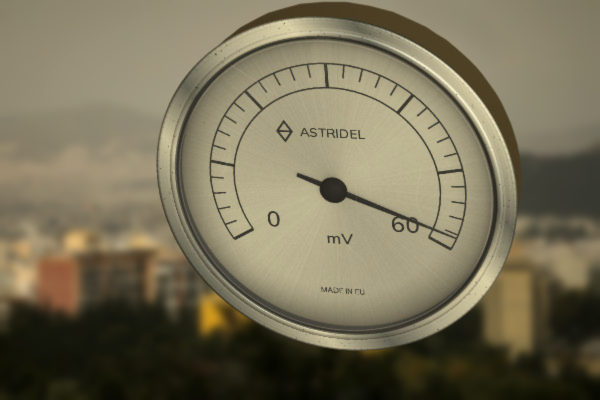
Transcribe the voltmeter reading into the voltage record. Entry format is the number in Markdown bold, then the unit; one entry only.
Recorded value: **58** mV
